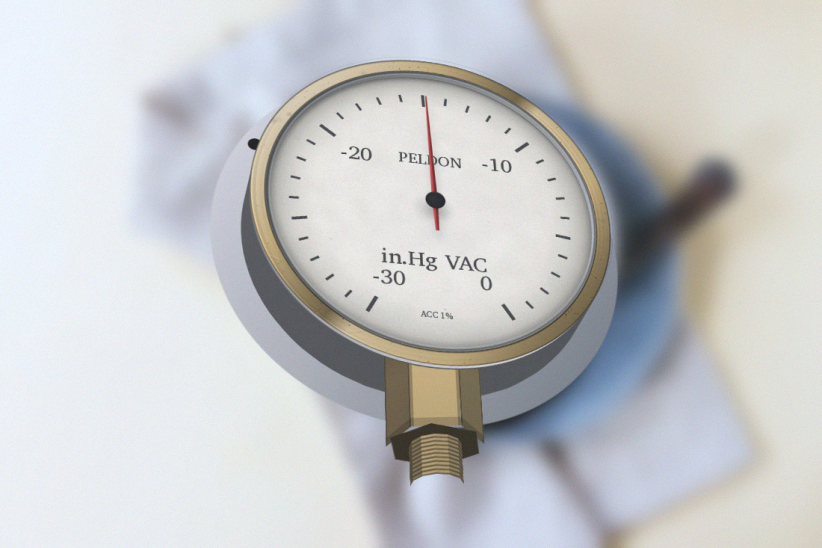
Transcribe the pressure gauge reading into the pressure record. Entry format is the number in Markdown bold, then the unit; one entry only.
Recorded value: **-15** inHg
